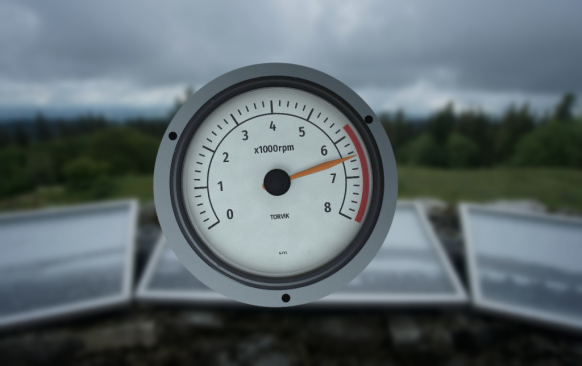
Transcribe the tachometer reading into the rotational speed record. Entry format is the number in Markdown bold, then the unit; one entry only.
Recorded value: **6500** rpm
